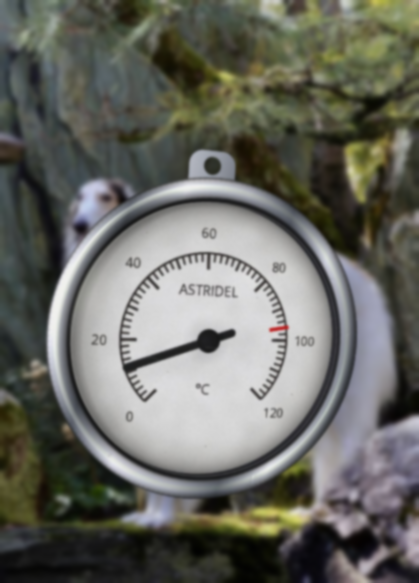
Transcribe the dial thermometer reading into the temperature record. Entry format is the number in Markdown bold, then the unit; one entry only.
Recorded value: **12** °C
